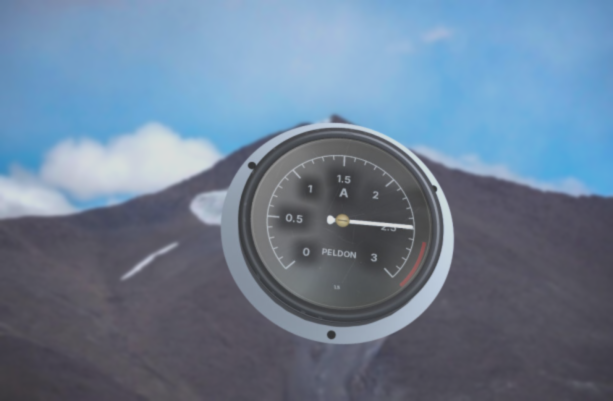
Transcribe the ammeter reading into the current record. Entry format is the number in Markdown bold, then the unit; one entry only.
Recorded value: **2.5** A
